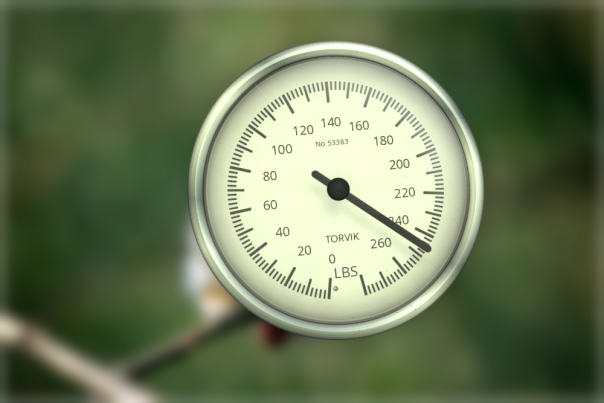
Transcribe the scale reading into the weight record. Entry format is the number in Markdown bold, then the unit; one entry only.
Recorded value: **246** lb
